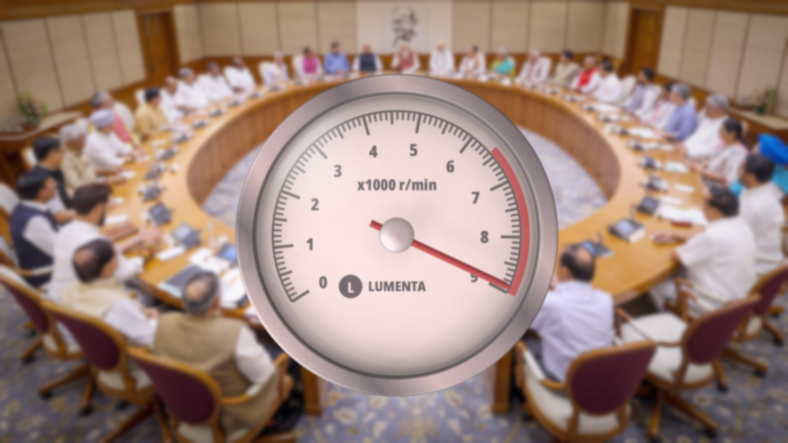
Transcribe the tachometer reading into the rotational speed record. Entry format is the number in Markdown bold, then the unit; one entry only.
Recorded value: **8900** rpm
